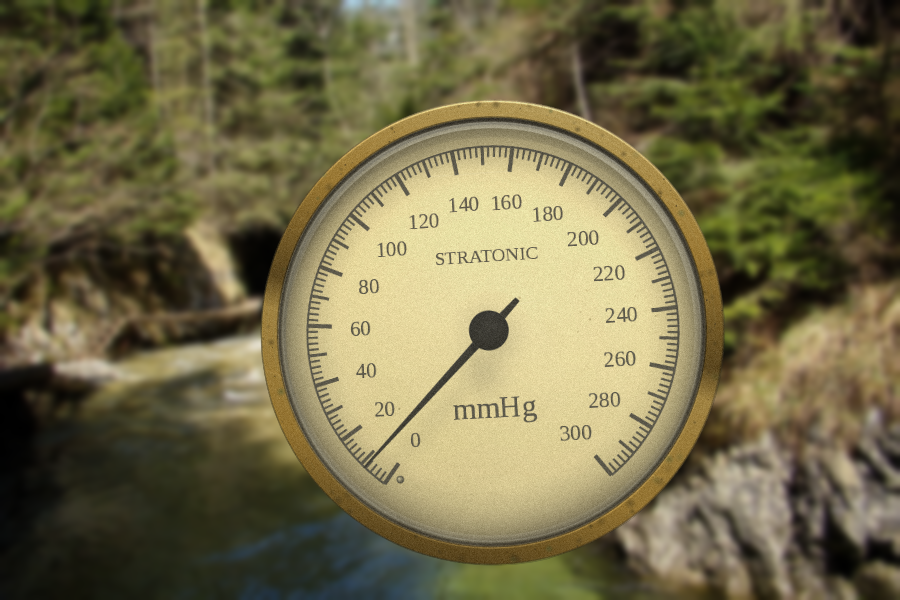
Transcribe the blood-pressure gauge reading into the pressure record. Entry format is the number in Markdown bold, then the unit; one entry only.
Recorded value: **8** mmHg
